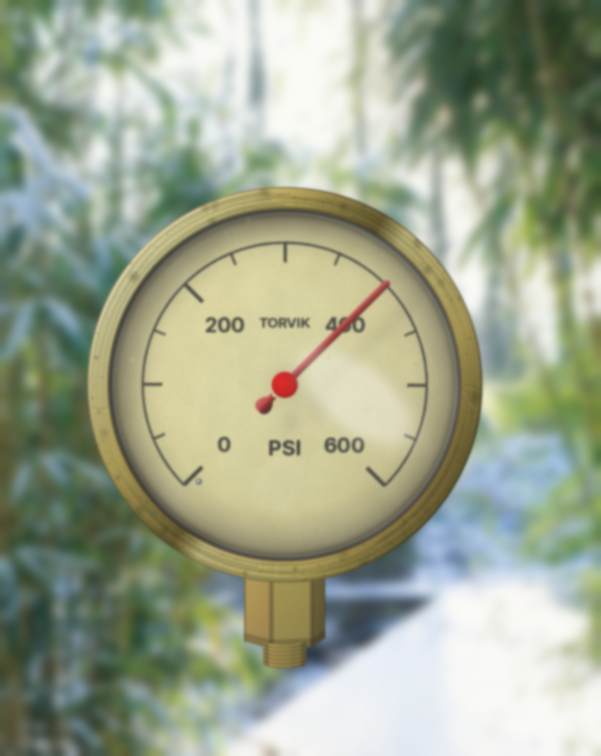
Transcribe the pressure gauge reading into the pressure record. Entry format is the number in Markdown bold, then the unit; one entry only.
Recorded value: **400** psi
